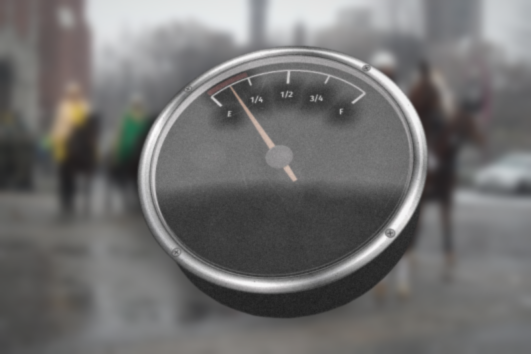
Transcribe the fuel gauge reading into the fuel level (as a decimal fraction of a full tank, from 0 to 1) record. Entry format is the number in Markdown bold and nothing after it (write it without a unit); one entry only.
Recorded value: **0.125**
